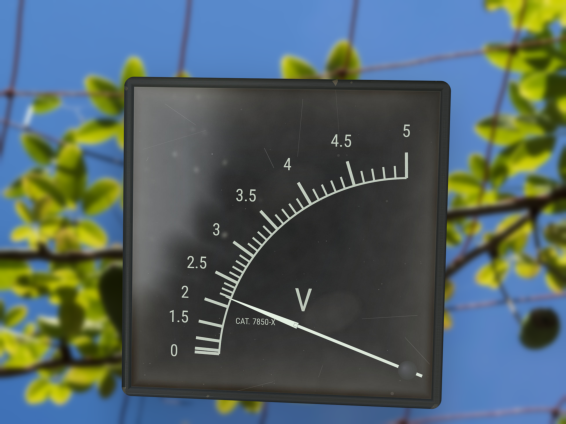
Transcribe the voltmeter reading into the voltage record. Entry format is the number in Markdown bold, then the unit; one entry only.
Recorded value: **2.2** V
